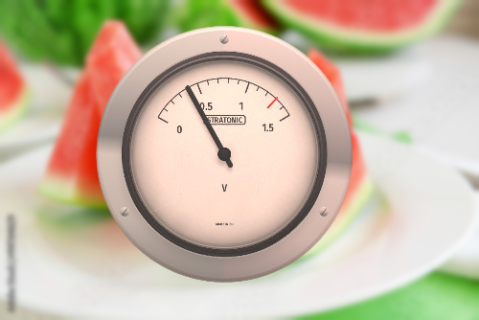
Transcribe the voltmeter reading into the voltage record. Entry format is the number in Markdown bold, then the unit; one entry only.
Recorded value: **0.4** V
